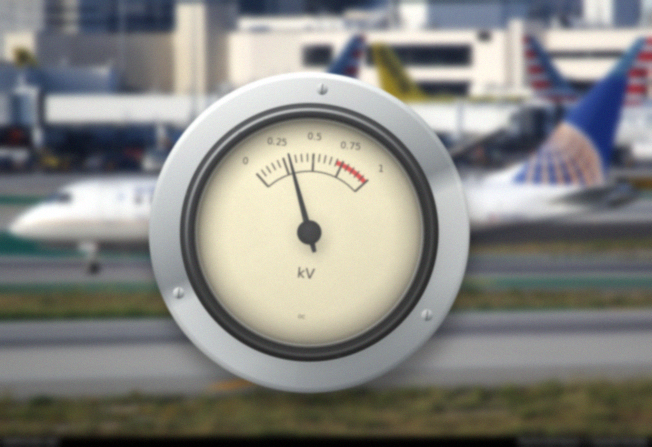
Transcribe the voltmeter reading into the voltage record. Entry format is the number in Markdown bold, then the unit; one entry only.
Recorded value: **0.3** kV
